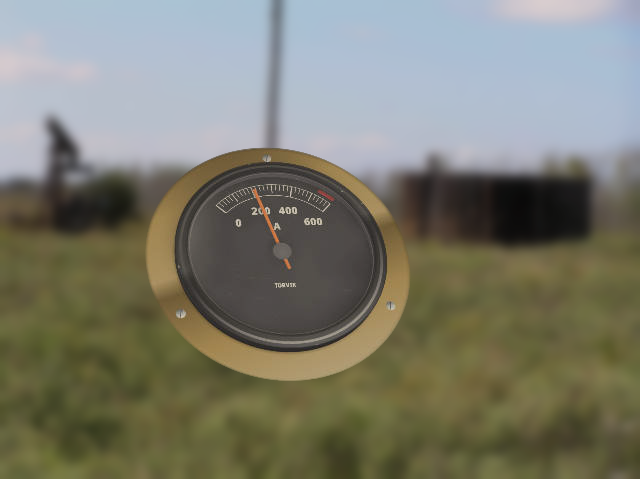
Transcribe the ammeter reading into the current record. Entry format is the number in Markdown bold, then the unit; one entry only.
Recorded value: **200** A
